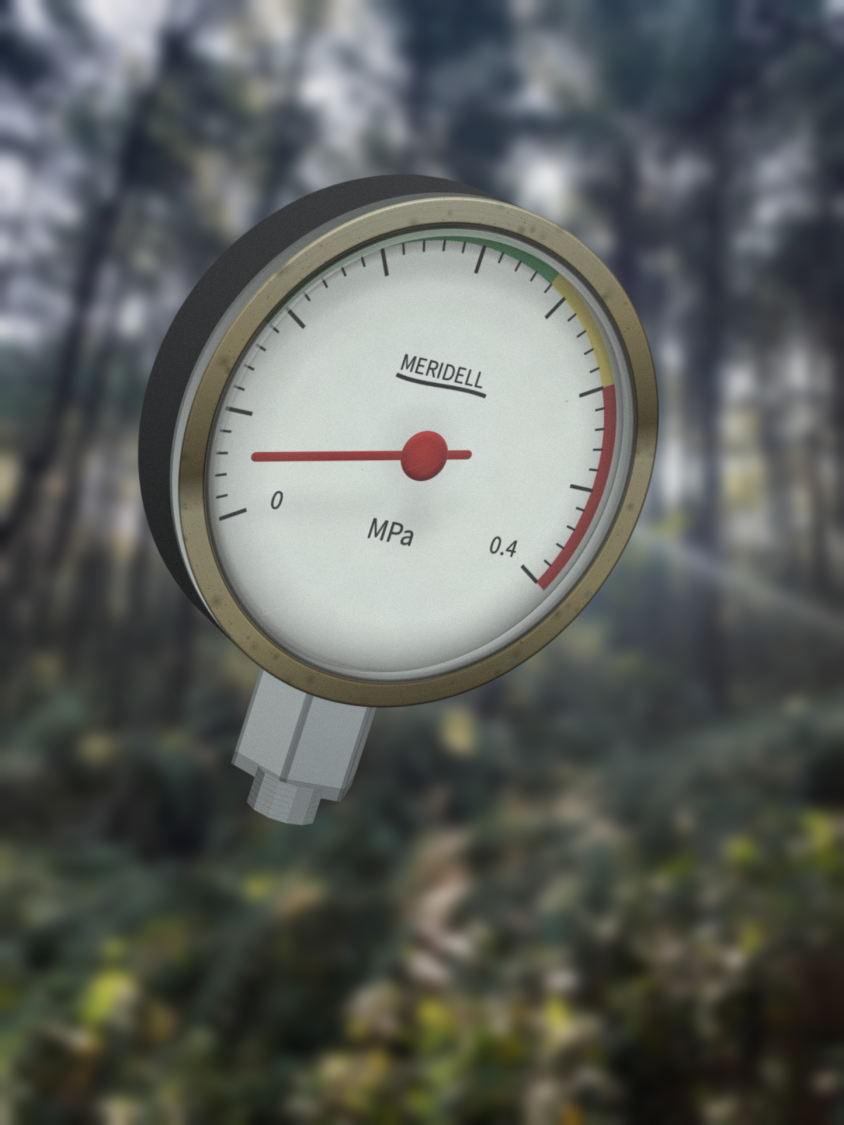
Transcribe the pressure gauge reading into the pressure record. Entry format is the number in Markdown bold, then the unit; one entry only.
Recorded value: **0.03** MPa
